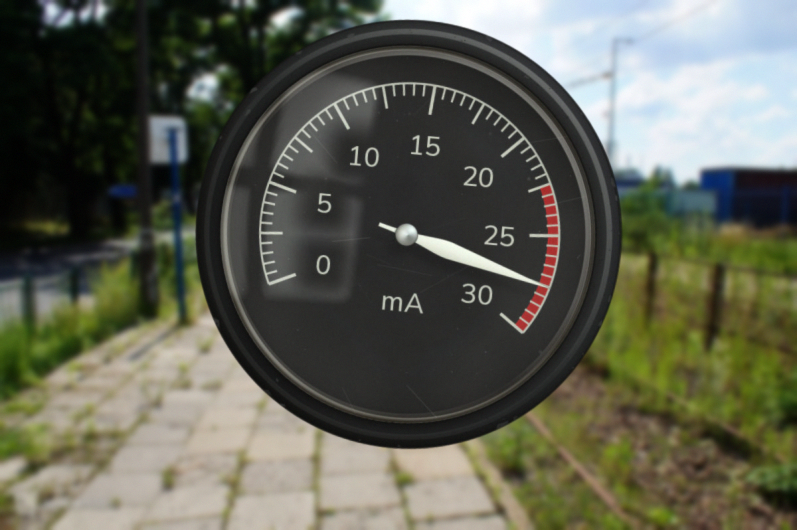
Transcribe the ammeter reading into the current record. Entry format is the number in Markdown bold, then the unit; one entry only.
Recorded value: **27.5** mA
